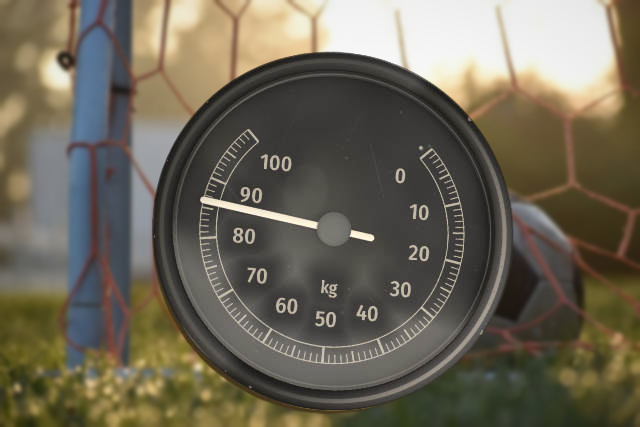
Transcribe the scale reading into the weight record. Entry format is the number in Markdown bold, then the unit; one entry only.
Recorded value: **86** kg
